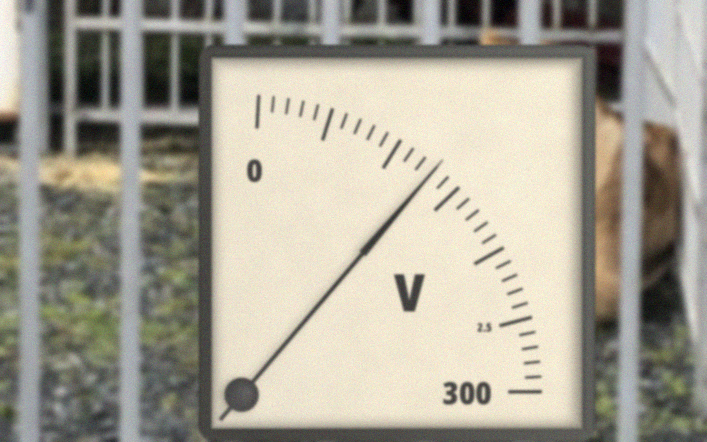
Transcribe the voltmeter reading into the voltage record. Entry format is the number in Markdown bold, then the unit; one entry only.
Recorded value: **130** V
